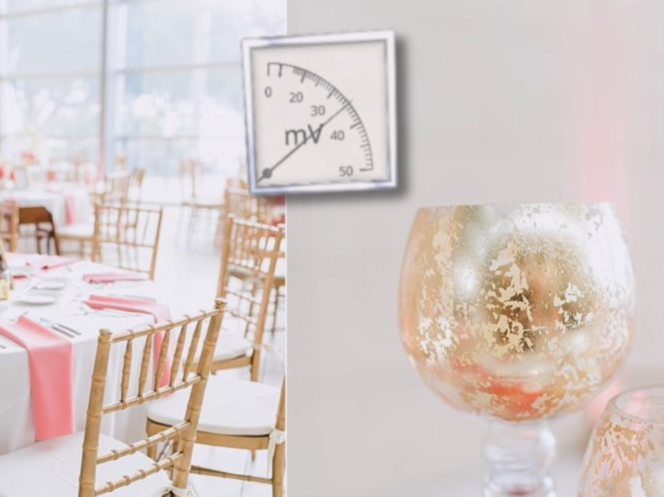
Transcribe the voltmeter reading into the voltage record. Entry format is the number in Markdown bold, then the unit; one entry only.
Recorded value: **35** mV
